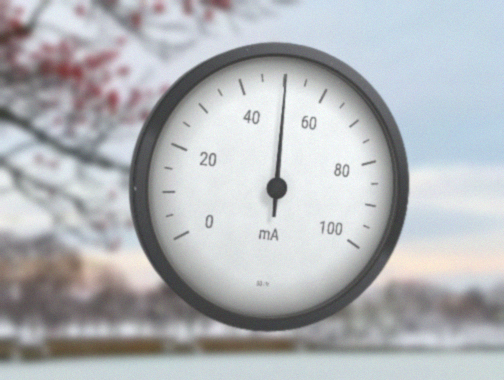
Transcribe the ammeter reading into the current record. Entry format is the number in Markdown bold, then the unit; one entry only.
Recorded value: **50** mA
